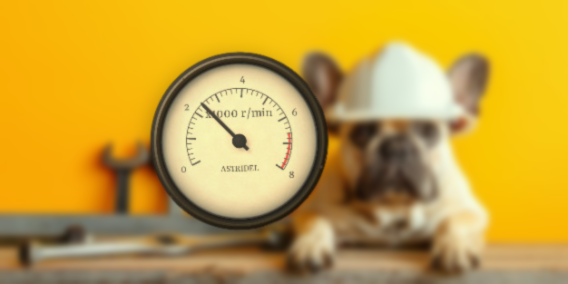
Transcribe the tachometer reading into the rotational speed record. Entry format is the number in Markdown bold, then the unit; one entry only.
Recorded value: **2400** rpm
